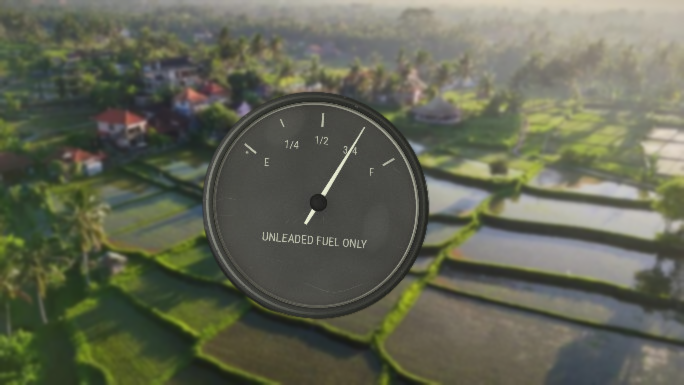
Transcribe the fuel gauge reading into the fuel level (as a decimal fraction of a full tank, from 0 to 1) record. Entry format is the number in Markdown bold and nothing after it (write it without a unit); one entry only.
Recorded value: **0.75**
